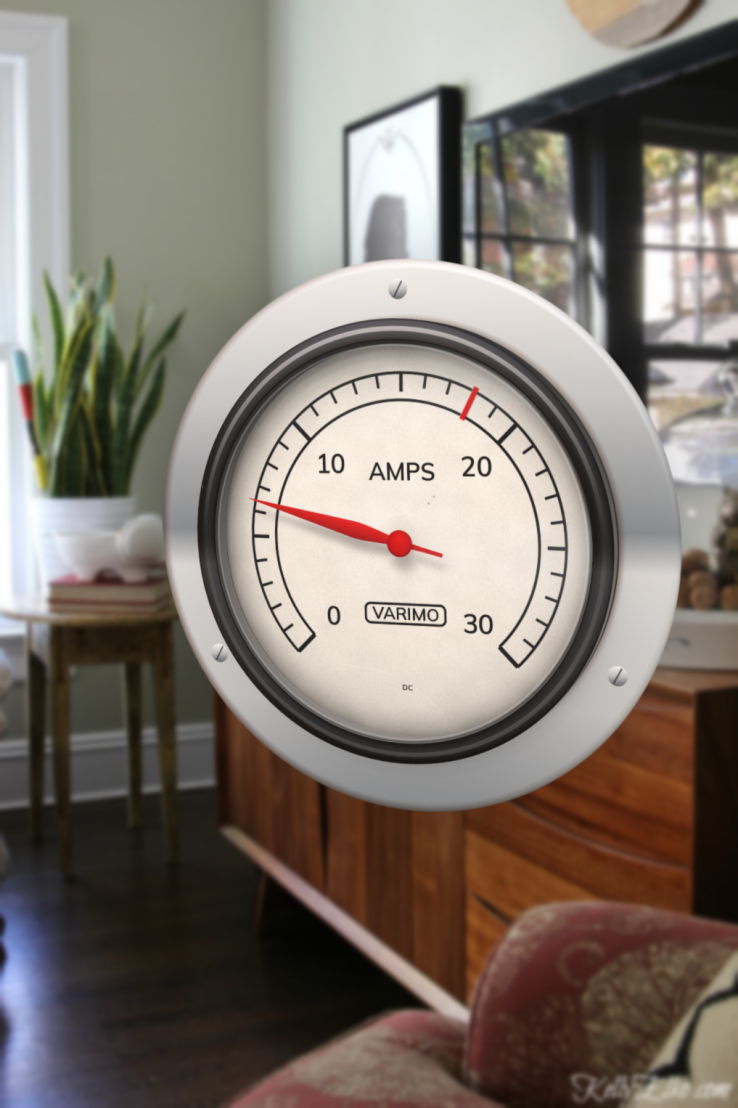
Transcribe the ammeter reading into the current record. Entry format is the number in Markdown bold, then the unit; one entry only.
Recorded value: **6.5** A
